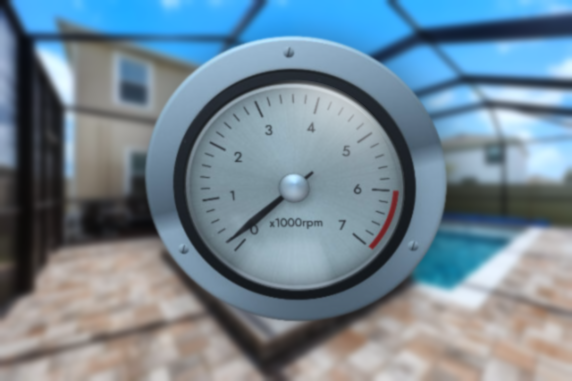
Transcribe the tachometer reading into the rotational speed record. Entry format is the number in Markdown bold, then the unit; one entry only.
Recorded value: **200** rpm
